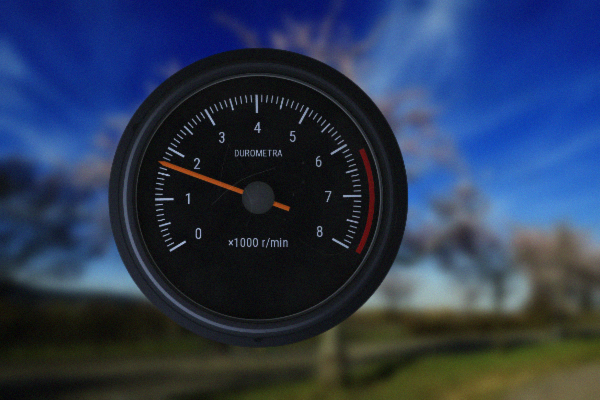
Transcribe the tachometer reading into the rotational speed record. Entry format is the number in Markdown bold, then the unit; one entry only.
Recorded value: **1700** rpm
